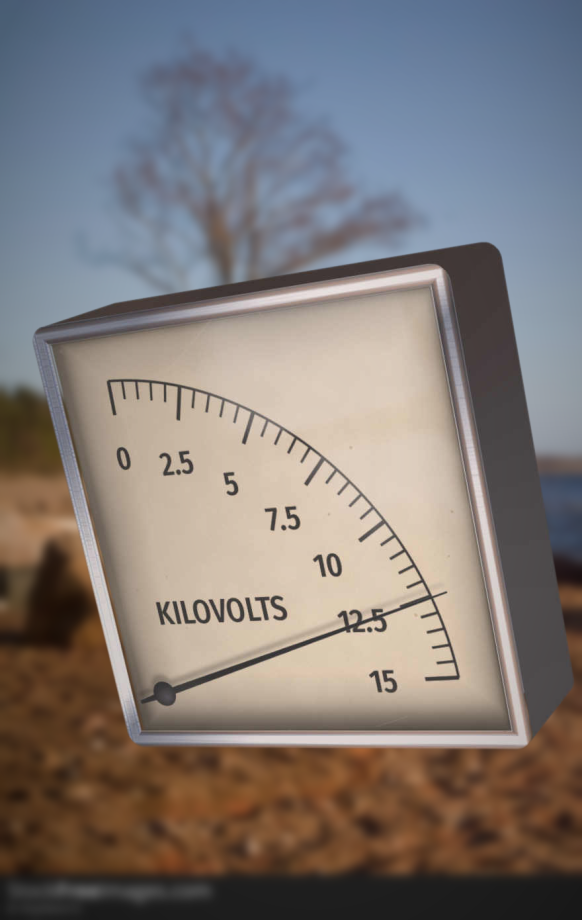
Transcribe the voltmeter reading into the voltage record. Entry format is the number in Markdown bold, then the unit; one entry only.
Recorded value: **12.5** kV
